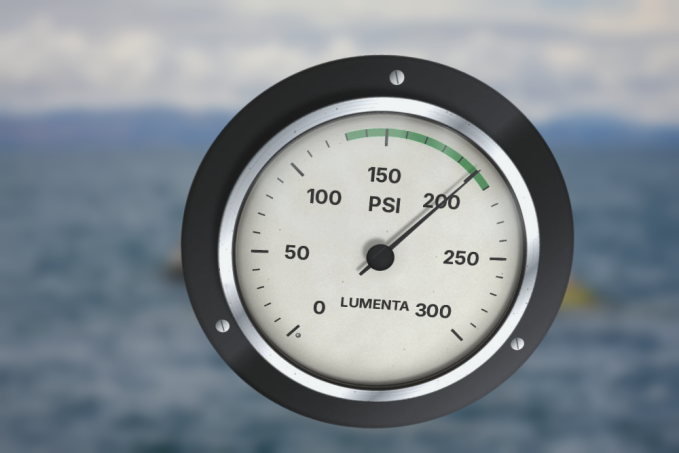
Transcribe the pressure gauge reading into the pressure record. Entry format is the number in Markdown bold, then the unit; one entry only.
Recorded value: **200** psi
